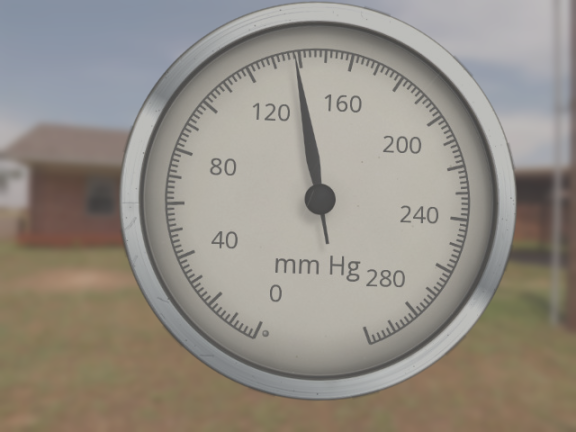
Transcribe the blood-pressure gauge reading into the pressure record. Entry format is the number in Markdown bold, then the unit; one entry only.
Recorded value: **138** mmHg
